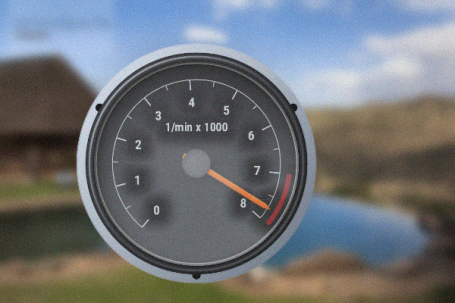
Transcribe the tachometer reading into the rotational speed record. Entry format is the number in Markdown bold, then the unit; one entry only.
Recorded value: **7750** rpm
